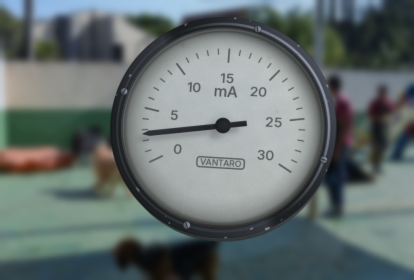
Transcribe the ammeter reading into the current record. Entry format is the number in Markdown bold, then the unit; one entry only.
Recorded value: **2.5** mA
